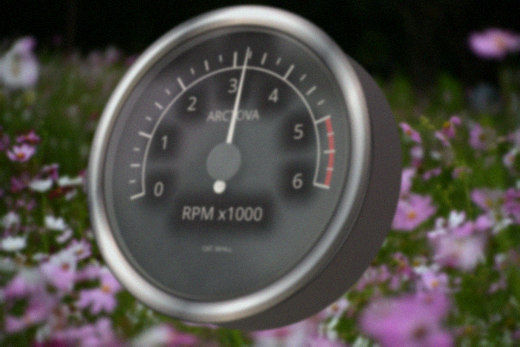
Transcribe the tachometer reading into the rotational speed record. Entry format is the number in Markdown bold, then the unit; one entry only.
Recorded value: **3250** rpm
